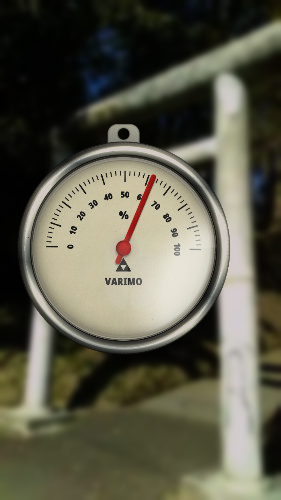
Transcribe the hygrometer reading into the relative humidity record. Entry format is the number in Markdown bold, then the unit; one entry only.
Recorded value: **62** %
